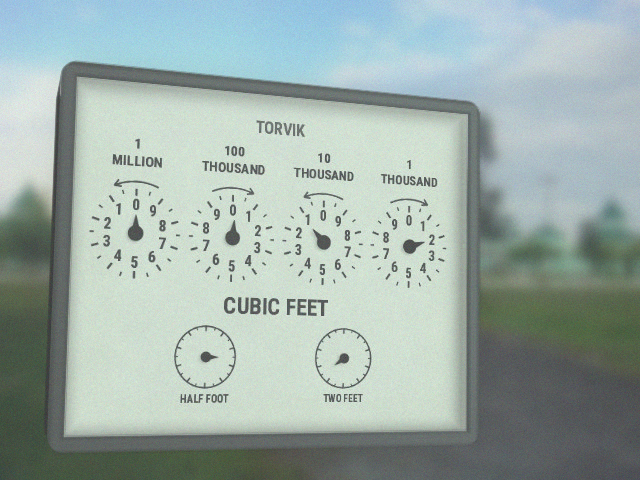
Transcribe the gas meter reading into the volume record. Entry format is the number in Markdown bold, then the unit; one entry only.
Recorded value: **1200** ft³
